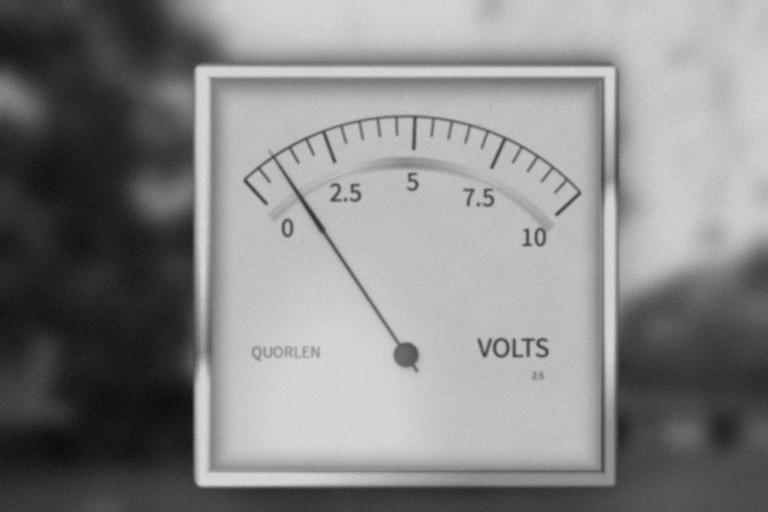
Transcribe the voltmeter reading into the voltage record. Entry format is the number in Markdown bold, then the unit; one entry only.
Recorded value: **1** V
